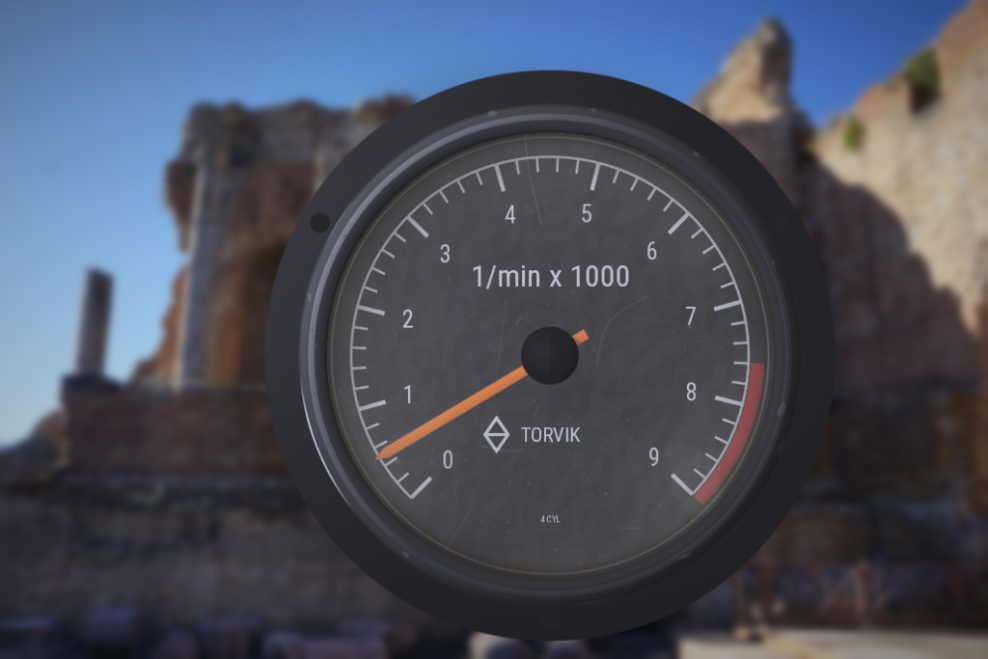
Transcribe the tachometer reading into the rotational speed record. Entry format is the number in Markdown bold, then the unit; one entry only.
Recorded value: **500** rpm
